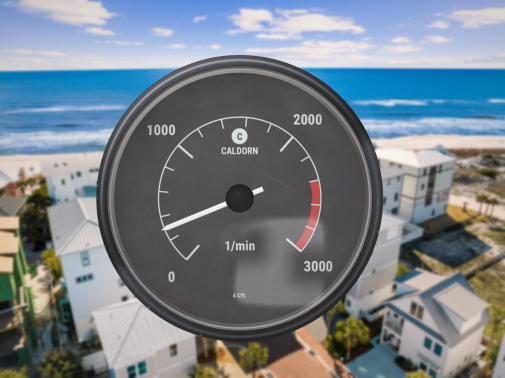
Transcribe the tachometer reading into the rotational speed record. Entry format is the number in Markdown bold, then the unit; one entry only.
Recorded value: **300** rpm
